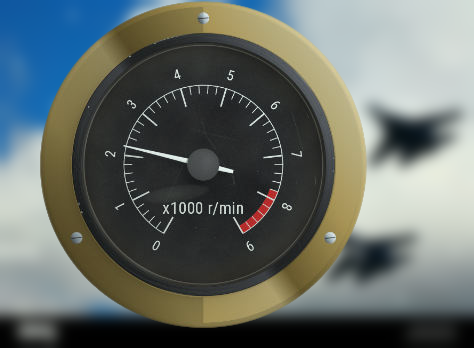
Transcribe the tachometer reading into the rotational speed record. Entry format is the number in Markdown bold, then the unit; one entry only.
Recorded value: **2200** rpm
